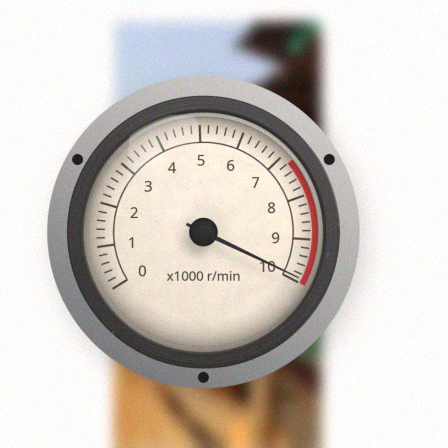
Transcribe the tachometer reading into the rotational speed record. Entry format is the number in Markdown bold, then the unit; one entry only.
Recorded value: **9900** rpm
